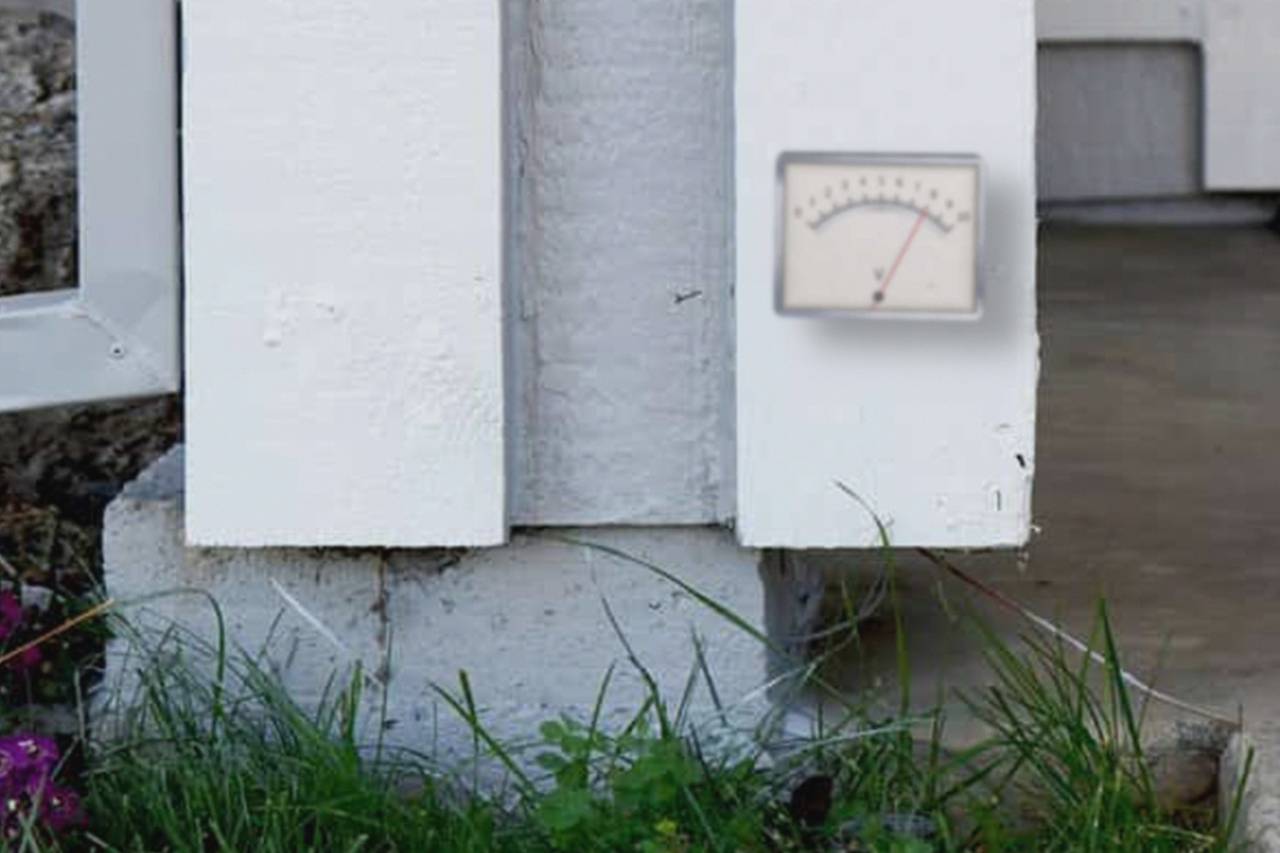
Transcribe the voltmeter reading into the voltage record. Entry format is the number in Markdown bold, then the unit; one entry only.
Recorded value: **8** V
